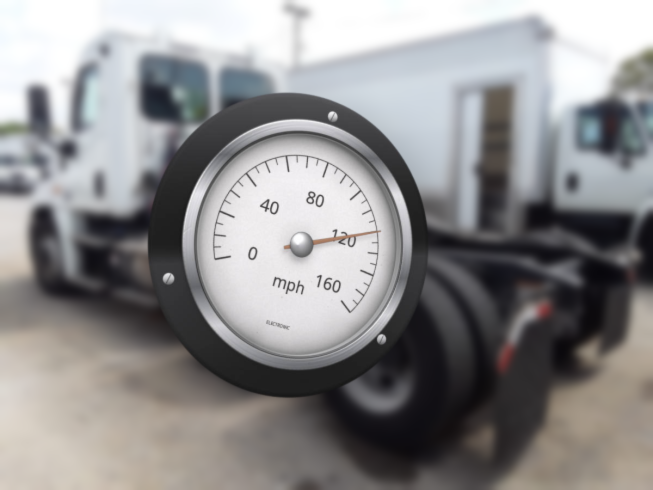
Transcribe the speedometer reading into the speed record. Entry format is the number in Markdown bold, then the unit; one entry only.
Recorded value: **120** mph
